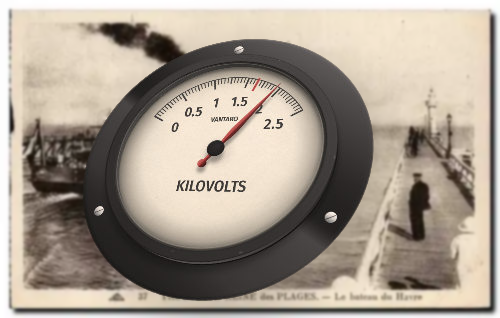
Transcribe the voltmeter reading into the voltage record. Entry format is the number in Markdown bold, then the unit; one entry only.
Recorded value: **2** kV
